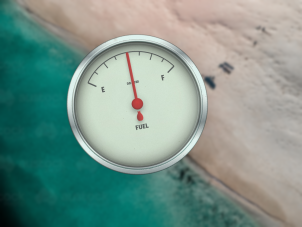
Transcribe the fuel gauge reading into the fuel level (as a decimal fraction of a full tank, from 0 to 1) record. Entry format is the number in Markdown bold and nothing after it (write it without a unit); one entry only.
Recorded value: **0.5**
